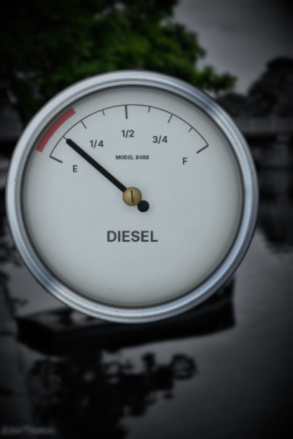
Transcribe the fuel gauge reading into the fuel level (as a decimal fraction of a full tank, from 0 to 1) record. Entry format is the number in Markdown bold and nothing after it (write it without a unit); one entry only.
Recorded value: **0.125**
